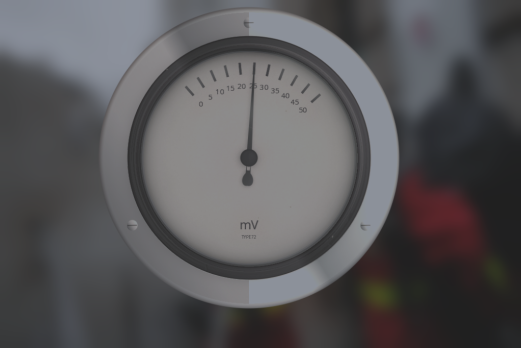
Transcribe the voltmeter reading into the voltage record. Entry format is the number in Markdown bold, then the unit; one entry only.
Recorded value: **25** mV
